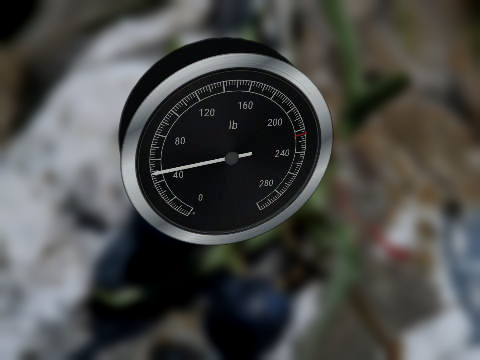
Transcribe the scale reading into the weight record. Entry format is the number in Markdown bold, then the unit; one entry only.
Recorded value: **50** lb
